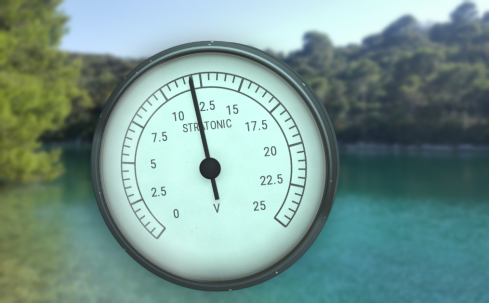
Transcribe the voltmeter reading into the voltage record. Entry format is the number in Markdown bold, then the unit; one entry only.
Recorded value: **12** V
